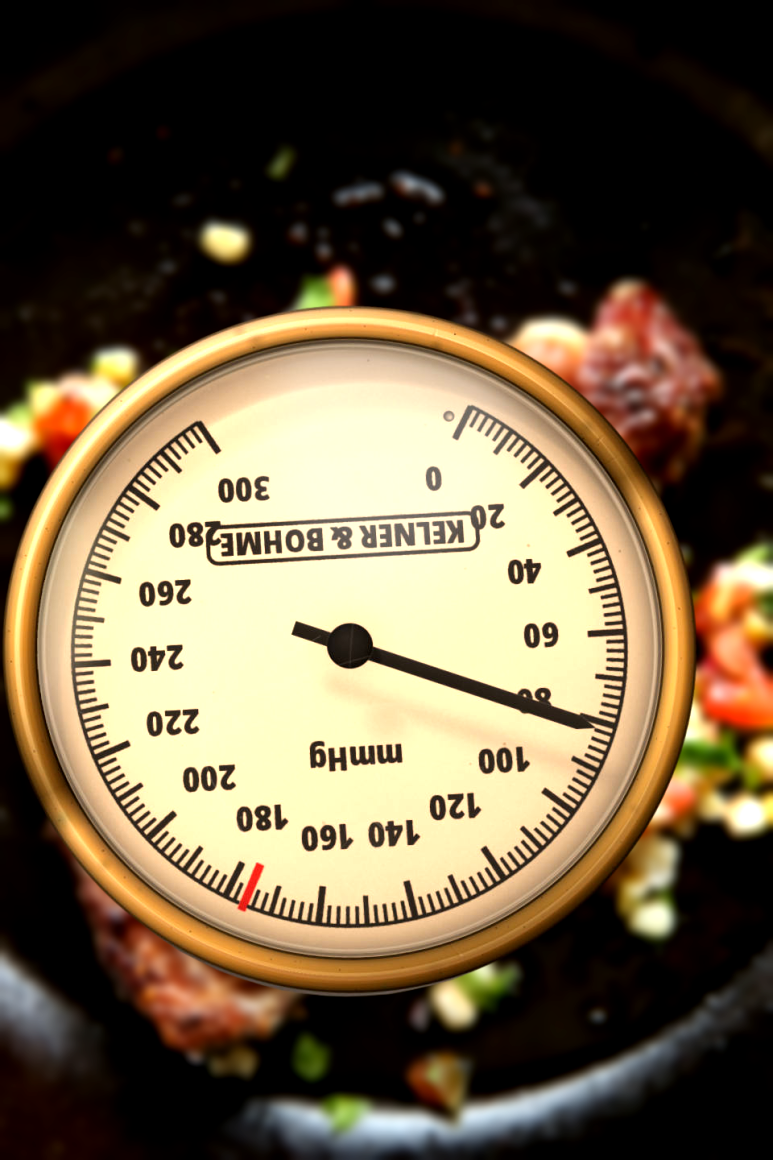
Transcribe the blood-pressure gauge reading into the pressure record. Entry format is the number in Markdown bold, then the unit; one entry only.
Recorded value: **82** mmHg
